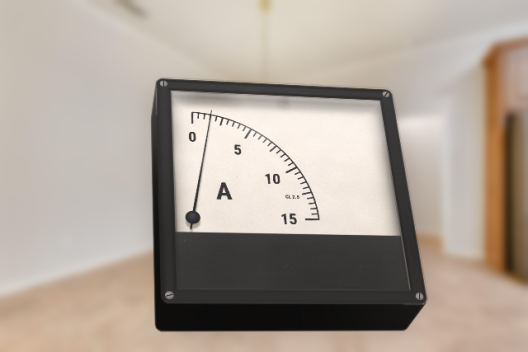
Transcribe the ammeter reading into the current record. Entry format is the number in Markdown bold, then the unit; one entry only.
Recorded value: **1.5** A
